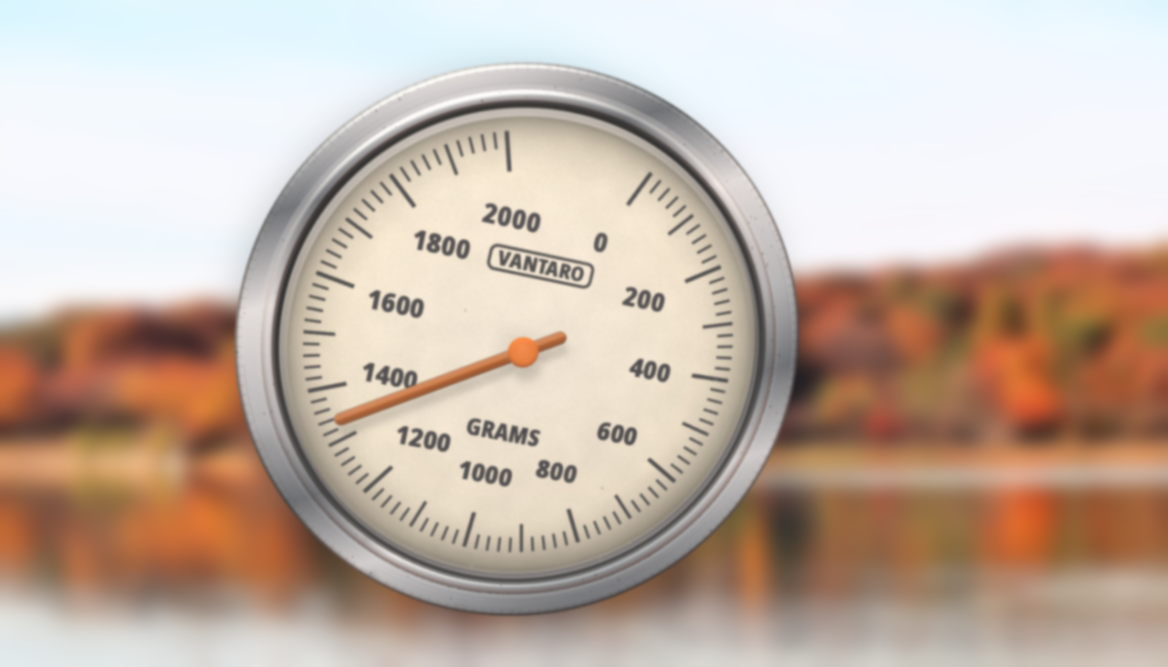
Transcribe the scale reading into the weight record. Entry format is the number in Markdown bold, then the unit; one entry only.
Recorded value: **1340** g
